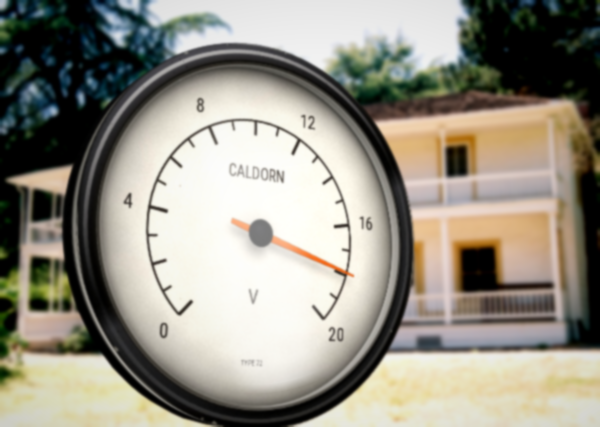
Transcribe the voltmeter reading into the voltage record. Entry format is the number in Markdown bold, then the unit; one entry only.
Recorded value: **18** V
